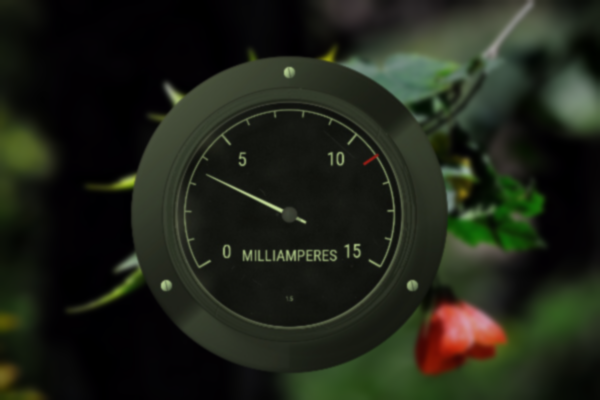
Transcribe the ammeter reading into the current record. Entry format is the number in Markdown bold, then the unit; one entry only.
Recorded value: **3.5** mA
